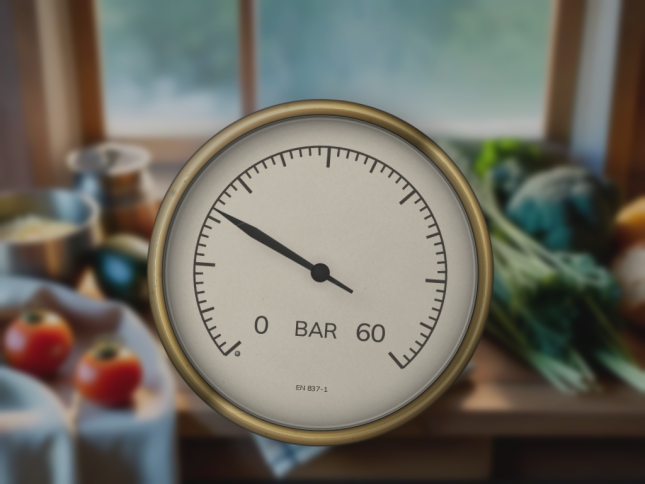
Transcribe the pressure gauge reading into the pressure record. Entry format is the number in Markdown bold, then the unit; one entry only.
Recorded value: **16** bar
